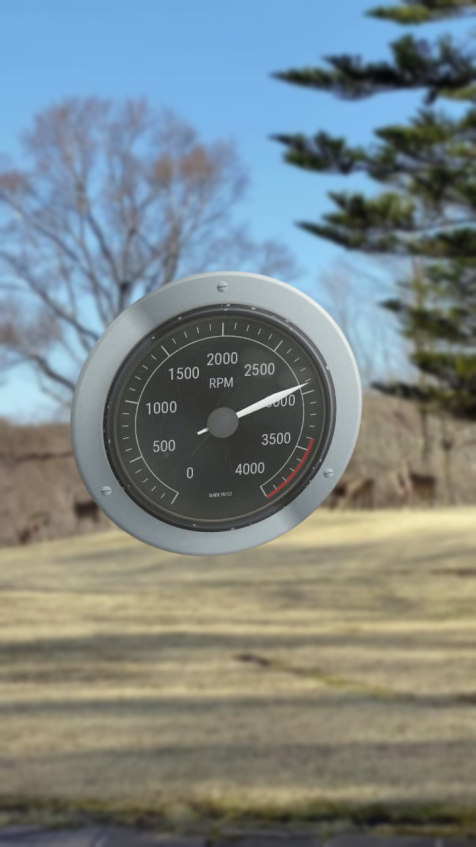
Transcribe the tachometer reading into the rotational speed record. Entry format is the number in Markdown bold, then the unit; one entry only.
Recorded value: **2900** rpm
